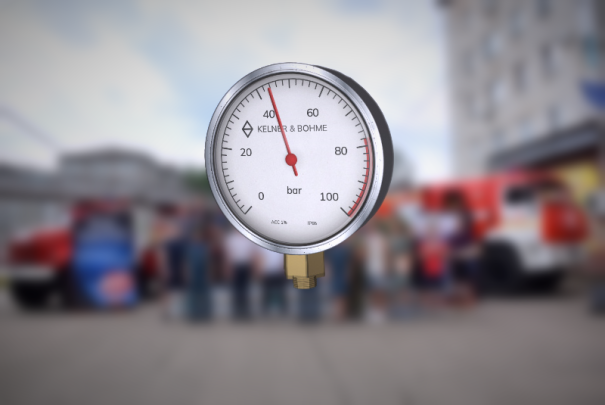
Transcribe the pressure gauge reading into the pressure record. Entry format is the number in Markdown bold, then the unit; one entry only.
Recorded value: **44** bar
